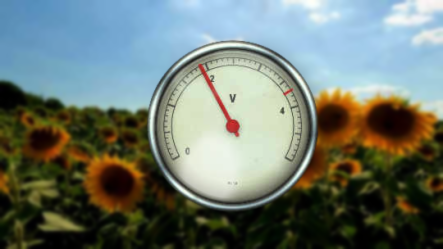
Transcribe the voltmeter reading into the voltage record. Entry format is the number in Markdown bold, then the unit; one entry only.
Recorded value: **1.9** V
